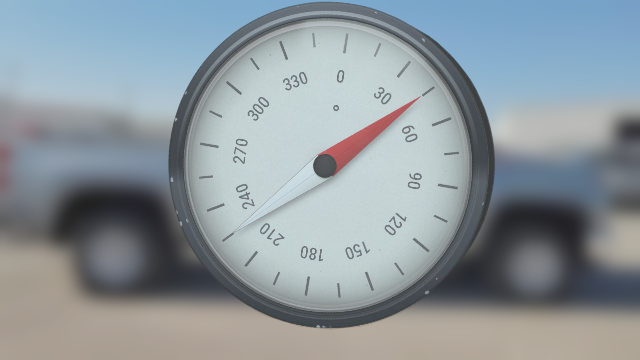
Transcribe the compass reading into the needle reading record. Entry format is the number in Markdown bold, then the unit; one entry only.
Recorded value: **45** °
